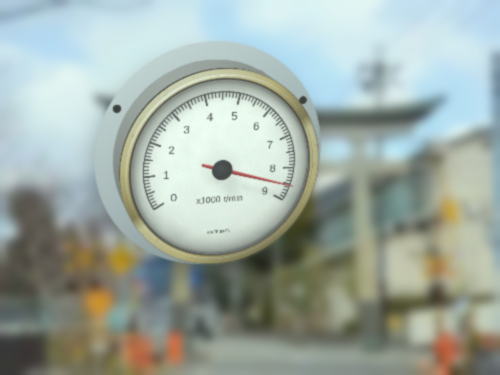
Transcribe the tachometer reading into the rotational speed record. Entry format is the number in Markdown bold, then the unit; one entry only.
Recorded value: **8500** rpm
